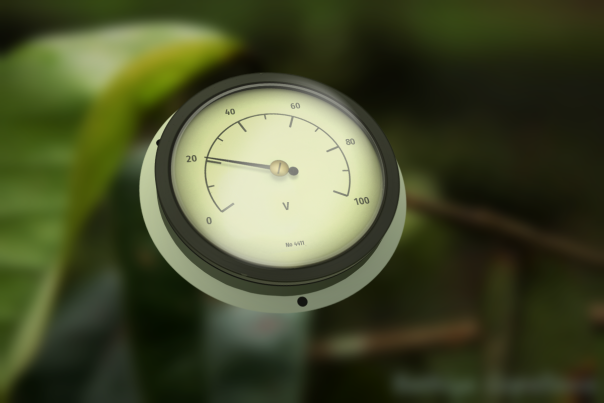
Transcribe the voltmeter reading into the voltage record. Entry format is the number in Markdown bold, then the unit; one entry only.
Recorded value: **20** V
